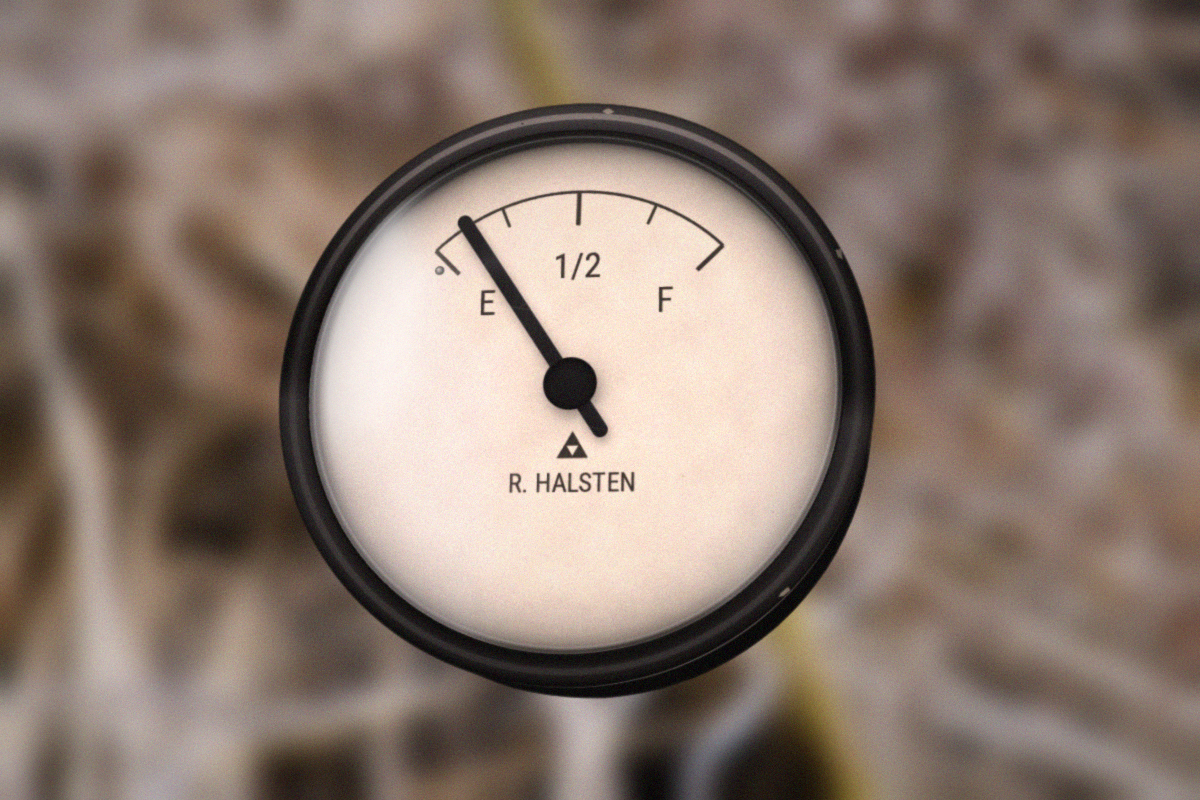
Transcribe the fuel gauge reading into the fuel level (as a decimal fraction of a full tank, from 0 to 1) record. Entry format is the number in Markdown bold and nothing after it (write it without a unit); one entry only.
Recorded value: **0.125**
